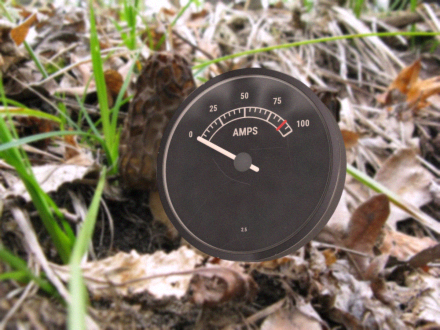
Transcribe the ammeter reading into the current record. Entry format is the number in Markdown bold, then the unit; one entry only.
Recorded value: **0** A
